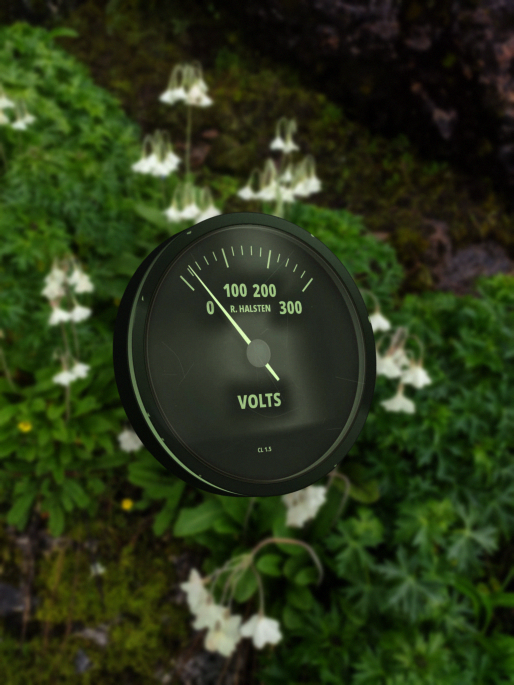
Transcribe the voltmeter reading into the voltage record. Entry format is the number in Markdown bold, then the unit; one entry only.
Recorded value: **20** V
